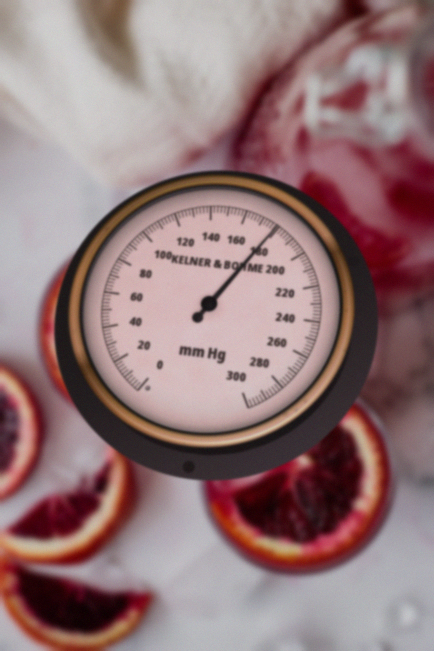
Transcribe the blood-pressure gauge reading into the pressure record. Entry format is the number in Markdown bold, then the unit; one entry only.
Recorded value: **180** mmHg
